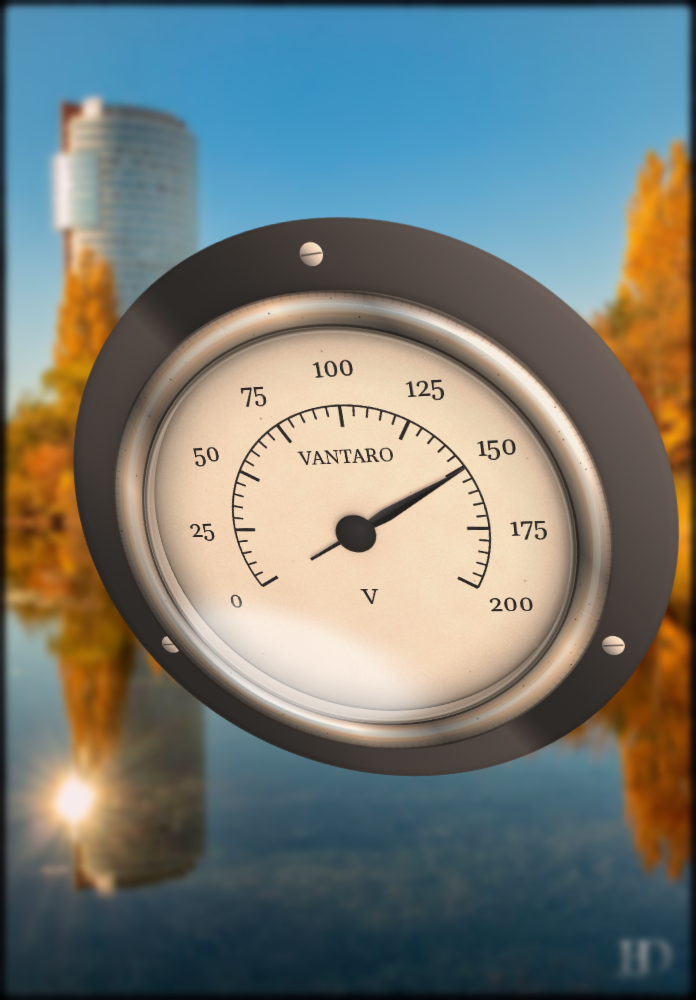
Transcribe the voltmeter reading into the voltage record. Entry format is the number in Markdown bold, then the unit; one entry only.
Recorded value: **150** V
